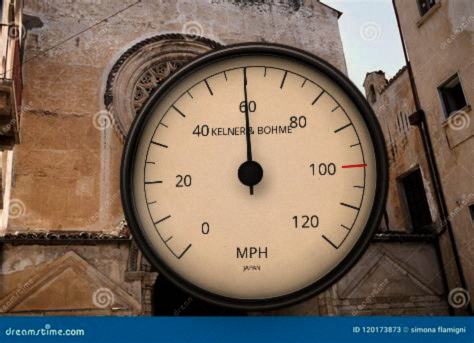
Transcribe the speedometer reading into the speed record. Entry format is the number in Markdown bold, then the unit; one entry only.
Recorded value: **60** mph
